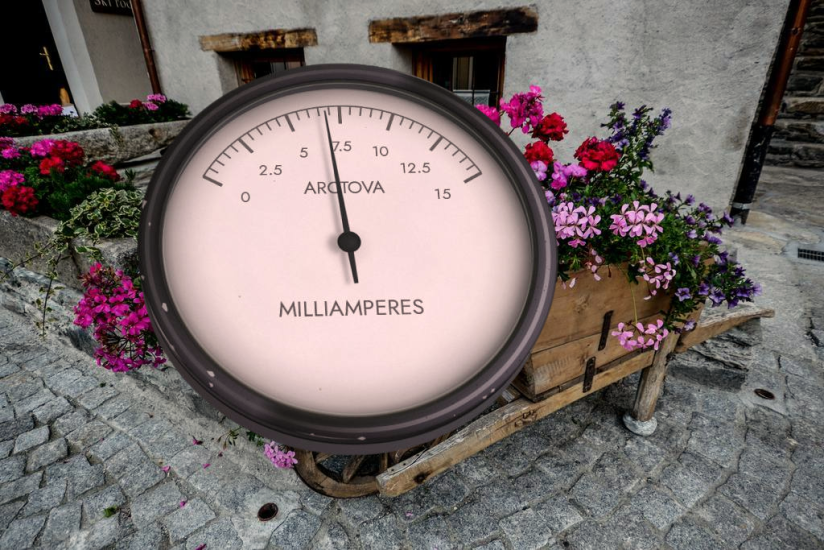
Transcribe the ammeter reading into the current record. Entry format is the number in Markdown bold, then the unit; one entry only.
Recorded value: **6.75** mA
